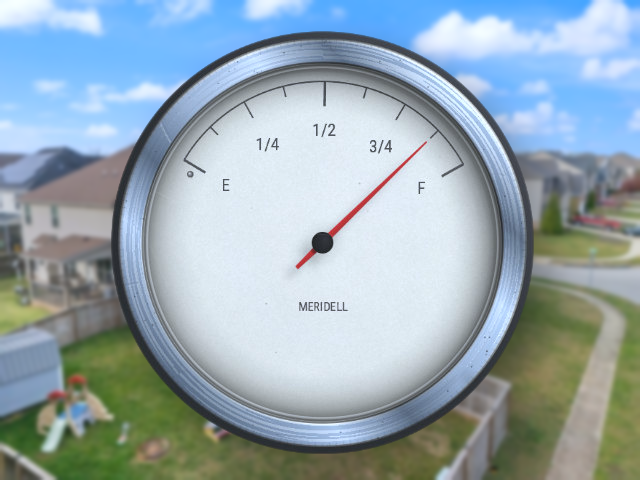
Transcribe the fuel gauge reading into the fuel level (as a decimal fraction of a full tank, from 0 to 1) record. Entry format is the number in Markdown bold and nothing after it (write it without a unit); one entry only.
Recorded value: **0.875**
